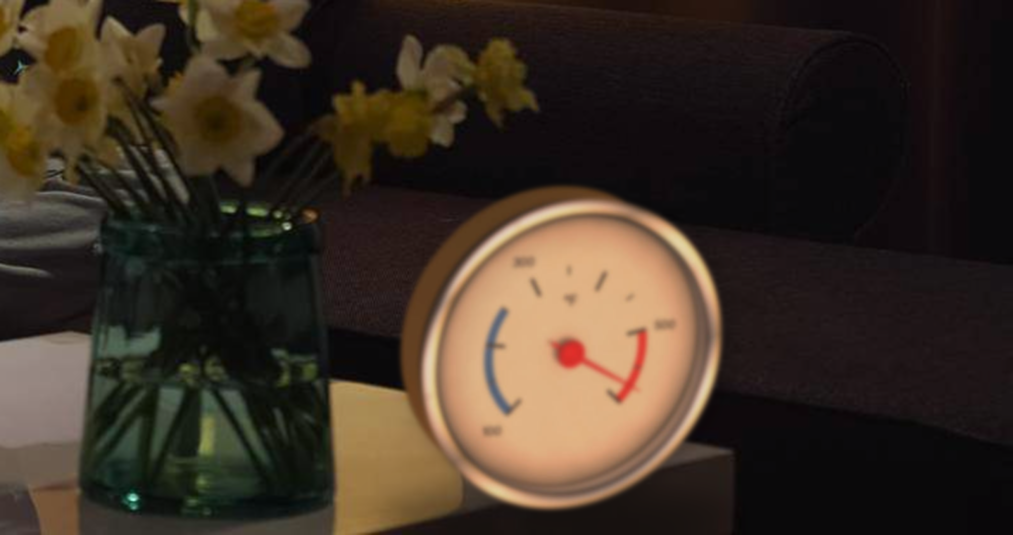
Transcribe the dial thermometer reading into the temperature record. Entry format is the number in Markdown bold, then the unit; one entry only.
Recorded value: **575** °F
